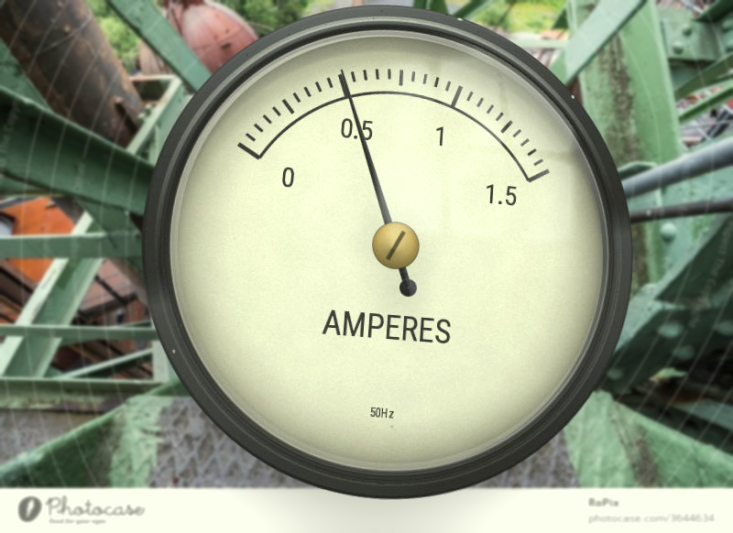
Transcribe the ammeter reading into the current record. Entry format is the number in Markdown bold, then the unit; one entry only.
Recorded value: **0.5** A
